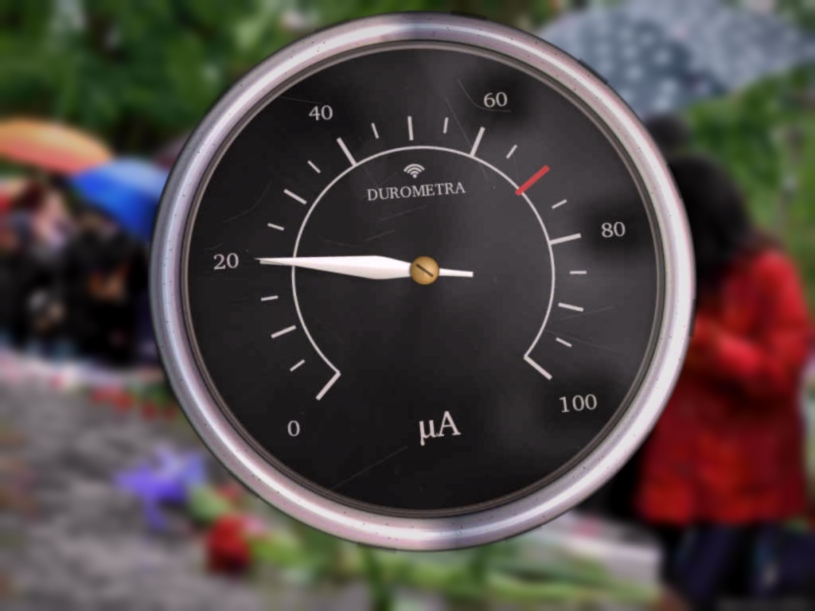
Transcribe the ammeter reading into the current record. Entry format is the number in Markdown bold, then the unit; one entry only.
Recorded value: **20** µA
